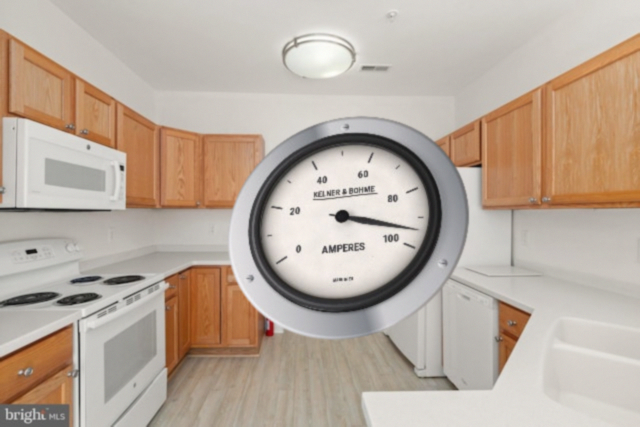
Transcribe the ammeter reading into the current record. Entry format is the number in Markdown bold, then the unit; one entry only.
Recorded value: **95** A
